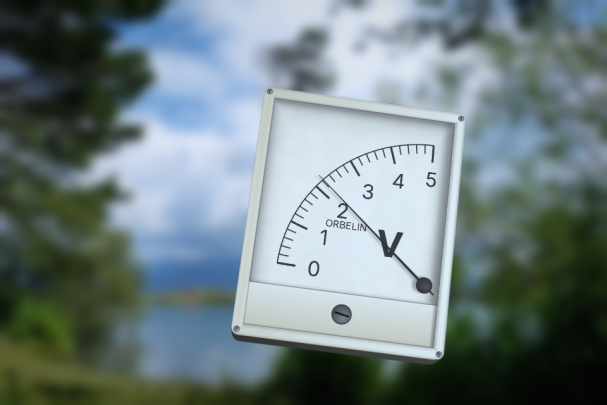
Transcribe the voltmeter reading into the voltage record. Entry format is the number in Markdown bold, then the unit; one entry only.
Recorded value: **2.2** V
